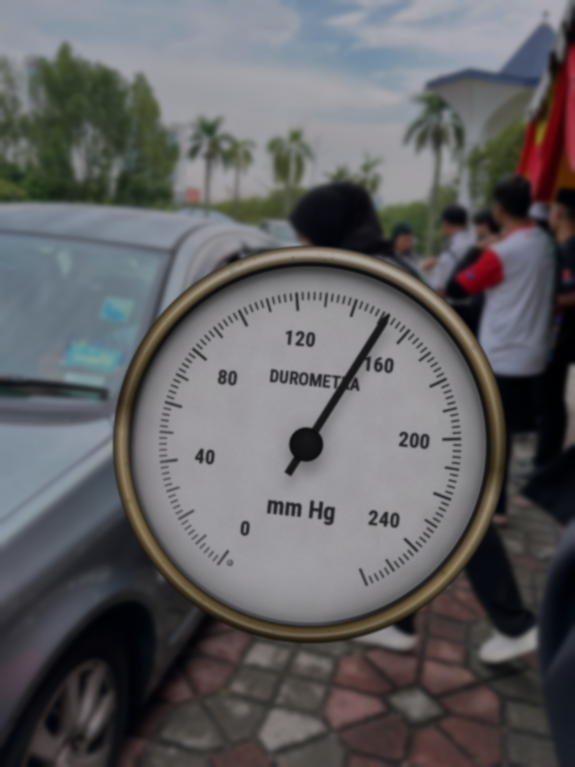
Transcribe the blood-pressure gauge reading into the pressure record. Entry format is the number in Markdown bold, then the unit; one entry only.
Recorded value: **152** mmHg
